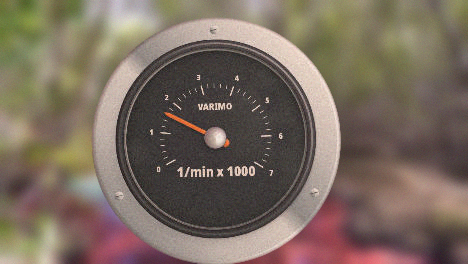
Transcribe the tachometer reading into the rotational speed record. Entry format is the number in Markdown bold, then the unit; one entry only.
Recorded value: **1600** rpm
